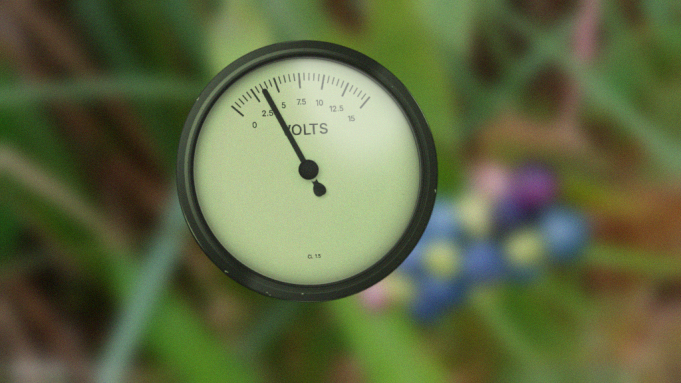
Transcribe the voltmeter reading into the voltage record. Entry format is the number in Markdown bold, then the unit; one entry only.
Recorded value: **3.5** V
